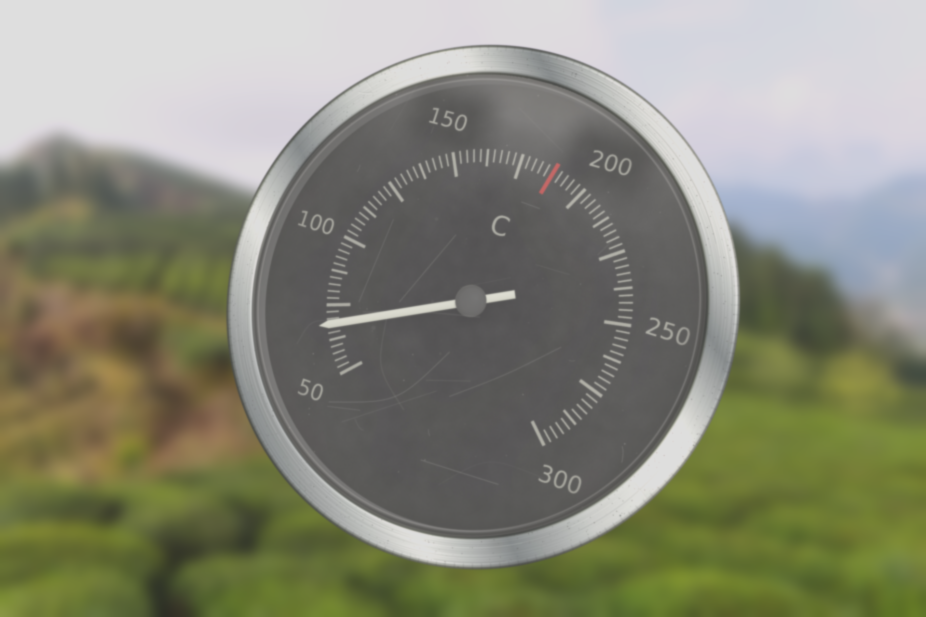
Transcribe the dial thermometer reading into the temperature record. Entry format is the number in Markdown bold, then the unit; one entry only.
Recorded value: **67.5** °C
